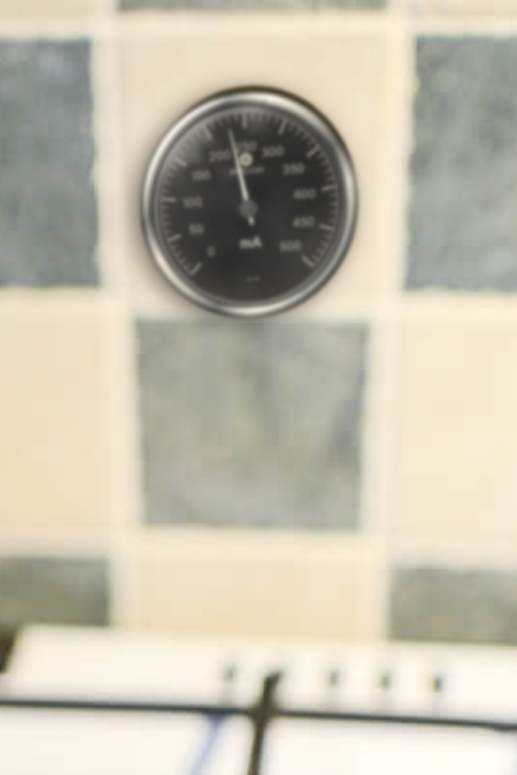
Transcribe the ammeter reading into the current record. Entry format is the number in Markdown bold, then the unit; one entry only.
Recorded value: **230** mA
